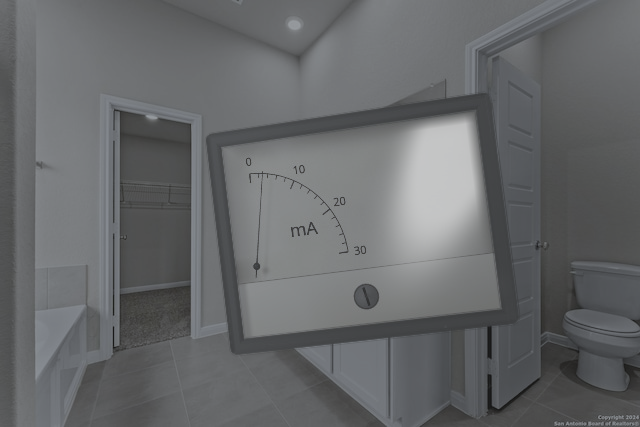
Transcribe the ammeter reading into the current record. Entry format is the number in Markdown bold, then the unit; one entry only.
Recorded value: **3** mA
